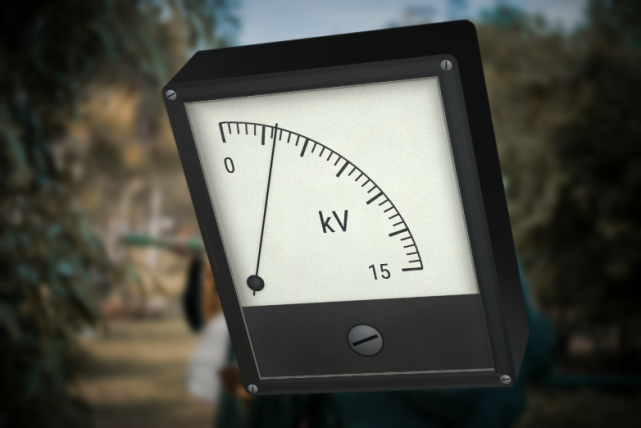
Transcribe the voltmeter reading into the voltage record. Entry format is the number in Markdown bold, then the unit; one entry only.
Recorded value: **3.25** kV
